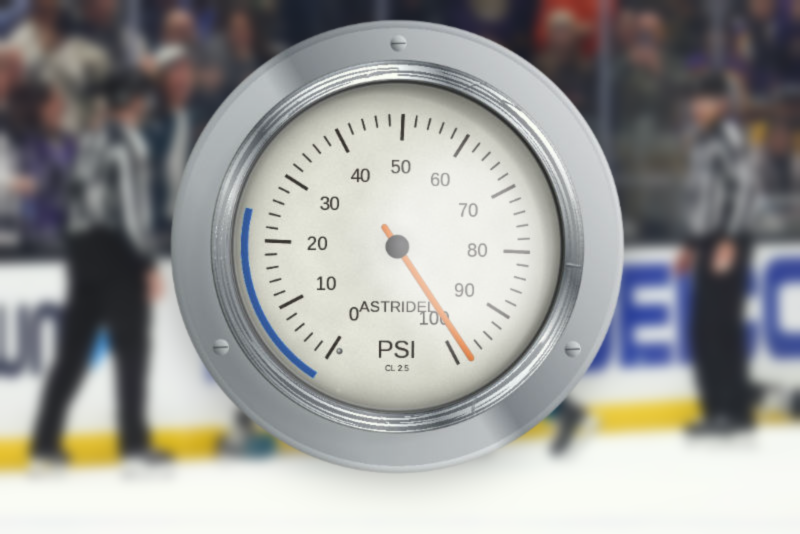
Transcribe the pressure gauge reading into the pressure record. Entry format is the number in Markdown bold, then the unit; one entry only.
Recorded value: **98** psi
